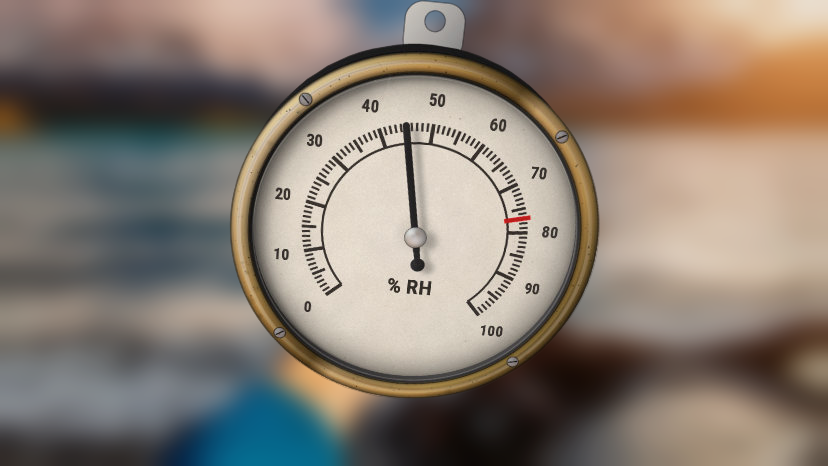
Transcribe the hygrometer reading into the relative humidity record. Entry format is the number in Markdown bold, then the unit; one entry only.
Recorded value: **45** %
